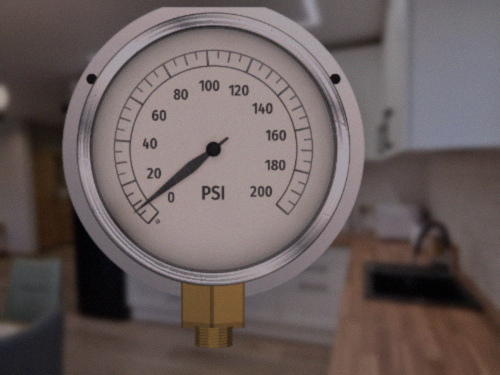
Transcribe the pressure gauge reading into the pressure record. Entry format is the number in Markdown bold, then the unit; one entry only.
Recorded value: **7.5** psi
